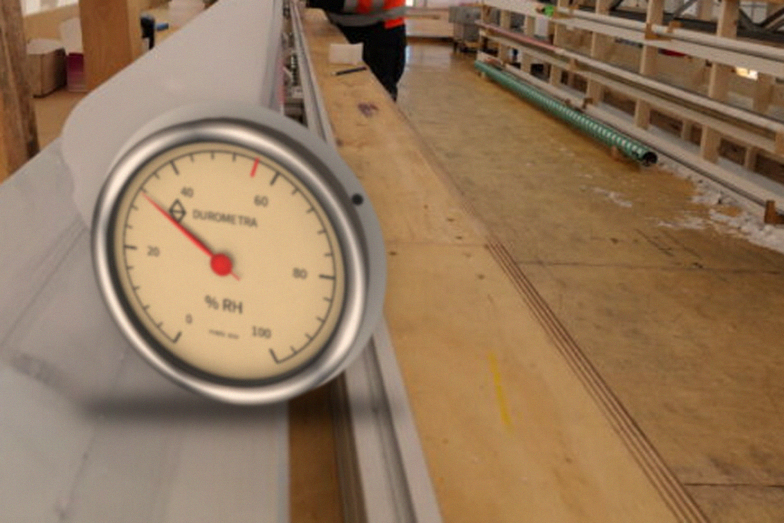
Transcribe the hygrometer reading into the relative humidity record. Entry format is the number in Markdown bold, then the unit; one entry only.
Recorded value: **32** %
